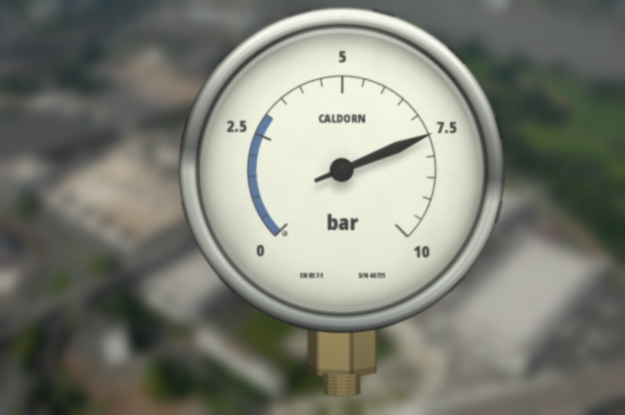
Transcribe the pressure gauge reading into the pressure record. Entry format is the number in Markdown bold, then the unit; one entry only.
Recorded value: **7.5** bar
